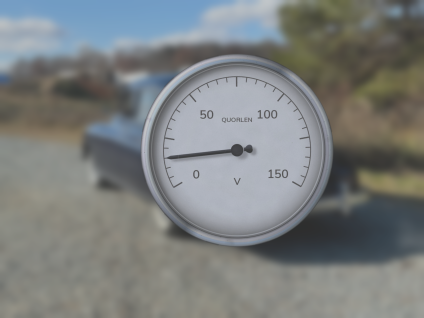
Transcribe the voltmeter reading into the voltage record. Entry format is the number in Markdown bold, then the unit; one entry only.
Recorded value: **15** V
